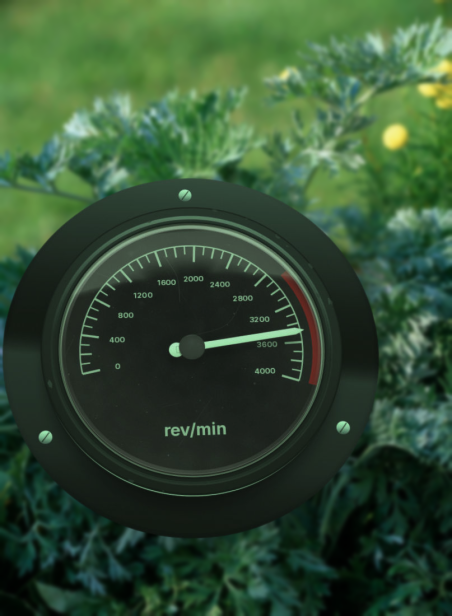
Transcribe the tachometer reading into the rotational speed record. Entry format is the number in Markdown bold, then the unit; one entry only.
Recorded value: **3500** rpm
